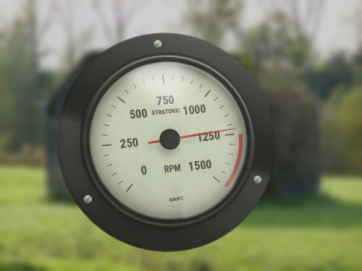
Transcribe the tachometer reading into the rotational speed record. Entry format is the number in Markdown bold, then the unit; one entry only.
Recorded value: **1225** rpm
